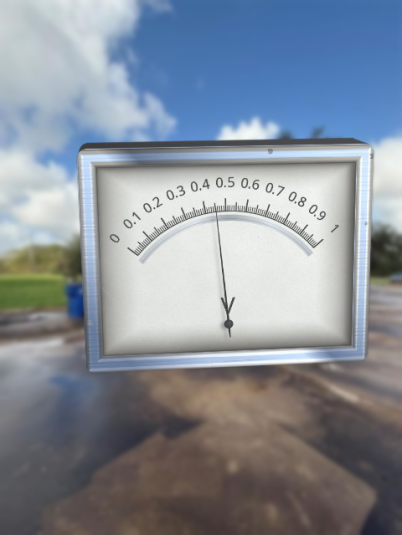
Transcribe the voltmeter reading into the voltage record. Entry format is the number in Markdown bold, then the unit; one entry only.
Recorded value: **0.45** V
